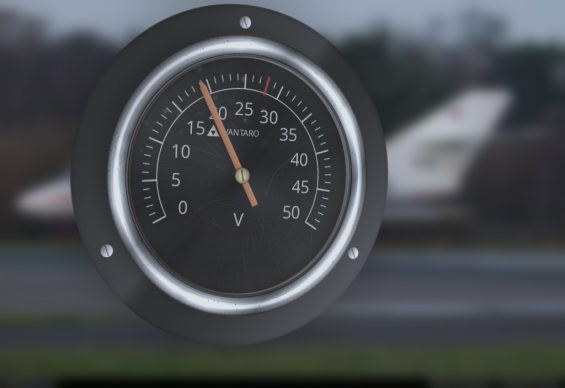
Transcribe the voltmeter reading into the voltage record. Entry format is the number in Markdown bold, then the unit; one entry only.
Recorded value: **19** V
